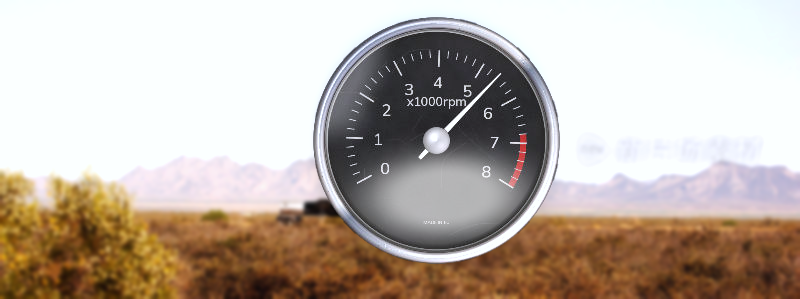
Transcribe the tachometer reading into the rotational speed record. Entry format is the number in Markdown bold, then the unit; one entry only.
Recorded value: **5400** rpm
